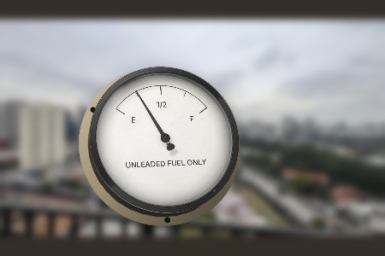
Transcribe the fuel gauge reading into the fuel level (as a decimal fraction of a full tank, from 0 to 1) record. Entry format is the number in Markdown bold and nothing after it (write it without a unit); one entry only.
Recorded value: **0.25**
